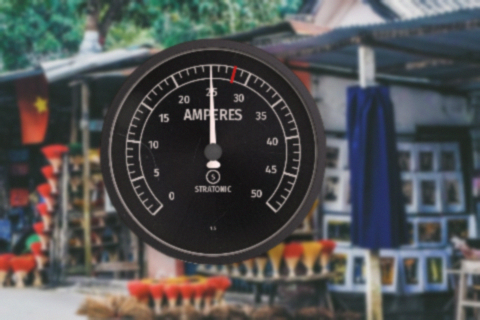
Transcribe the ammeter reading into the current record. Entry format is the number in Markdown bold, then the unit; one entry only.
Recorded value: **25** A
